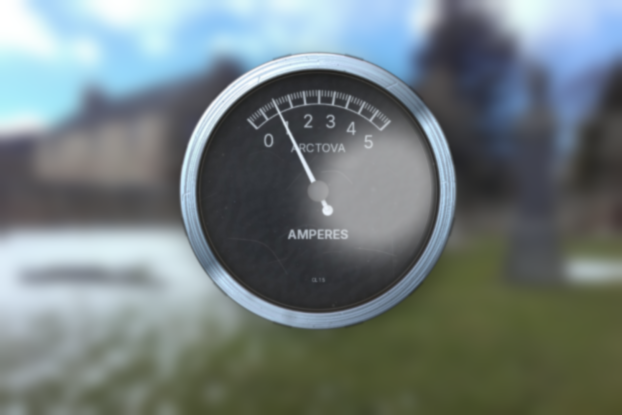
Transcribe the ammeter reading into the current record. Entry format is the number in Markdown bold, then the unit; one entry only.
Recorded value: **1** A
